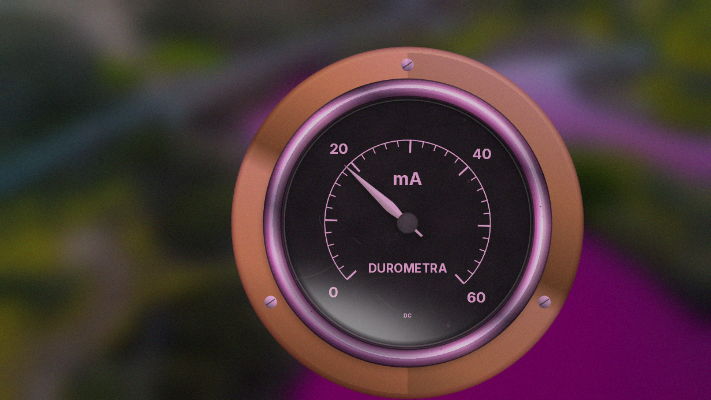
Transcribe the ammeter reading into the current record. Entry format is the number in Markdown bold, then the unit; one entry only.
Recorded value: **19** mA
